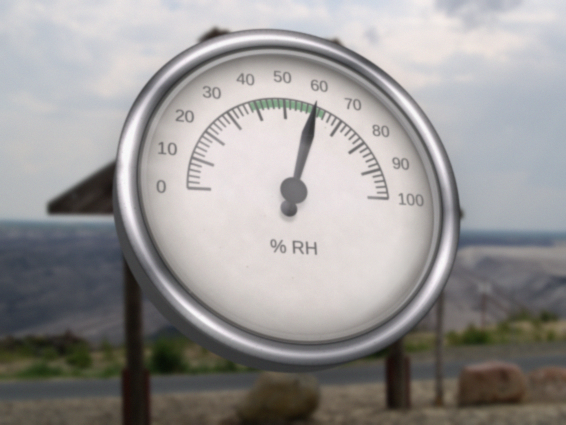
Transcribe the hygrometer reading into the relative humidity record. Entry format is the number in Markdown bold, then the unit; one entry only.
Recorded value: **60** %
